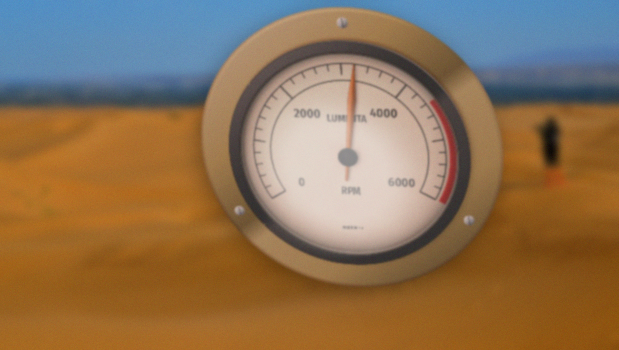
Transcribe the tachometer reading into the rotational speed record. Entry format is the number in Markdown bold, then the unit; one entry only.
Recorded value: **3200** rpm
